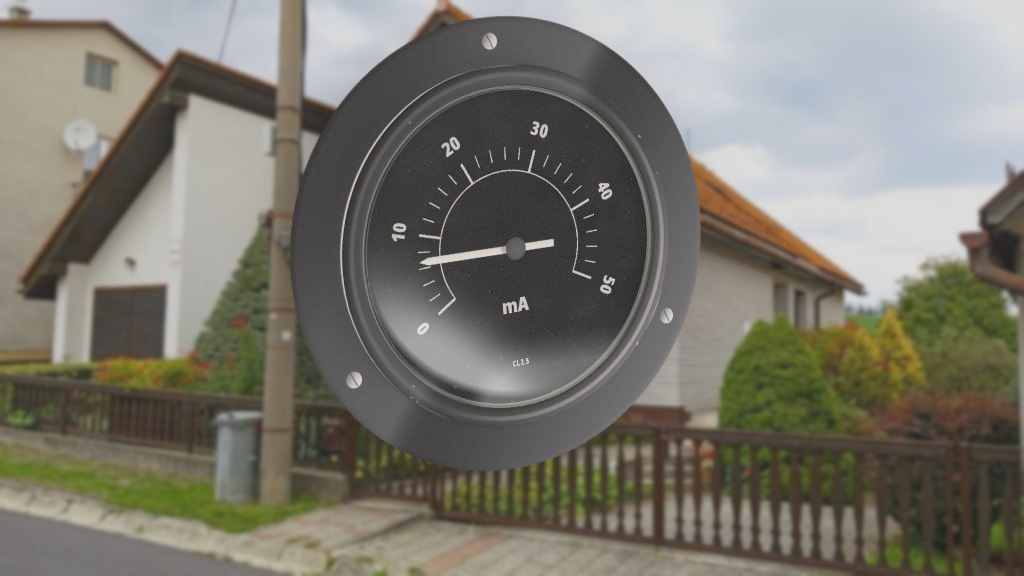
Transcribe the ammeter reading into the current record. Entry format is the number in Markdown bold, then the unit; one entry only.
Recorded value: **7** mA
